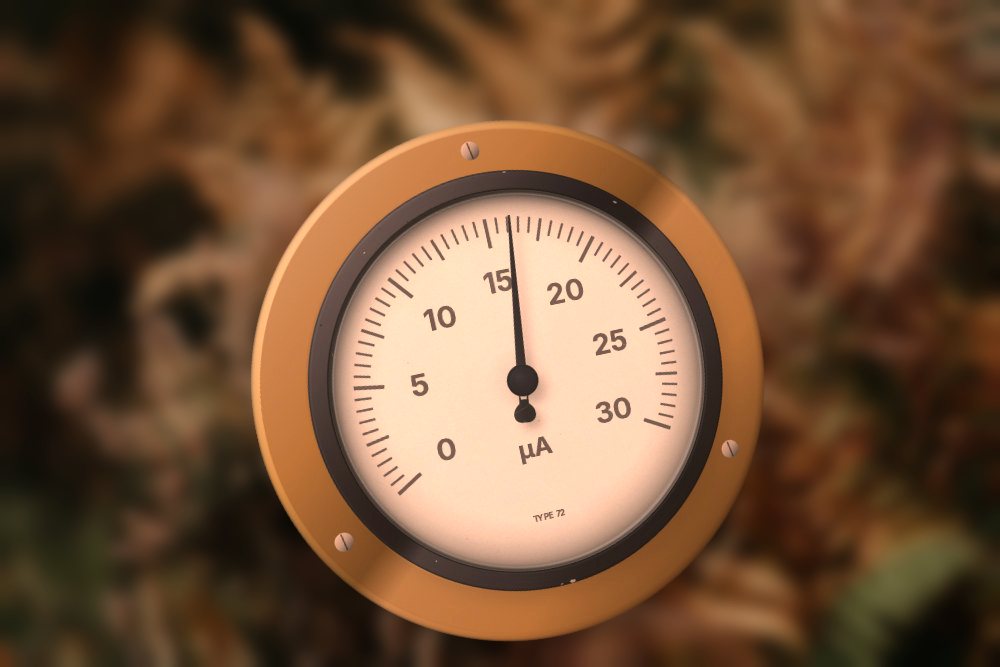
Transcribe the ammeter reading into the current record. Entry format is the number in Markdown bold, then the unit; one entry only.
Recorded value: **16** µA
